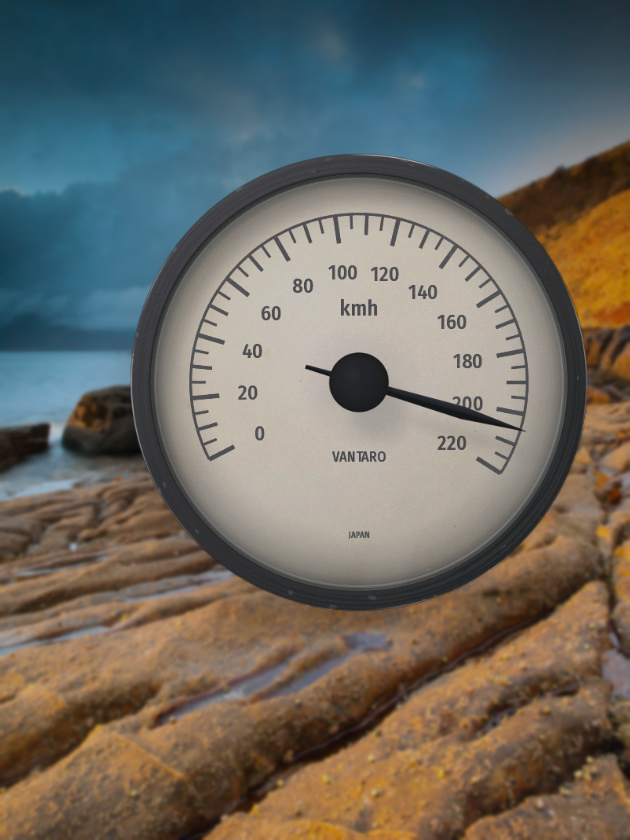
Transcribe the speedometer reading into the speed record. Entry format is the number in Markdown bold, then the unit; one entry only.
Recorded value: **205** km/h
